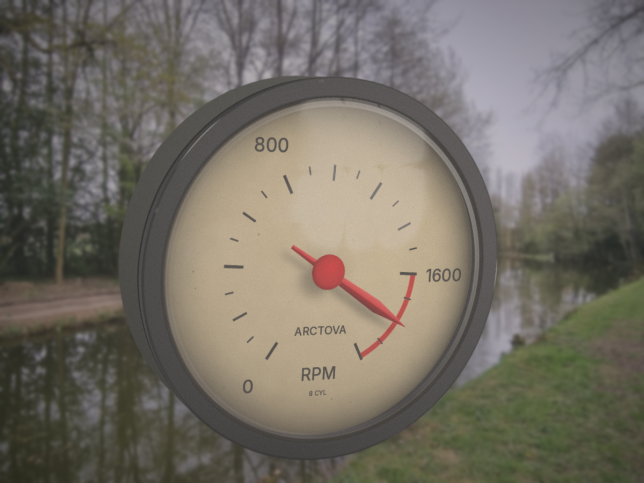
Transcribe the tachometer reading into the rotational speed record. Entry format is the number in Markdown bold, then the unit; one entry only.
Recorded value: **1800** rpm
